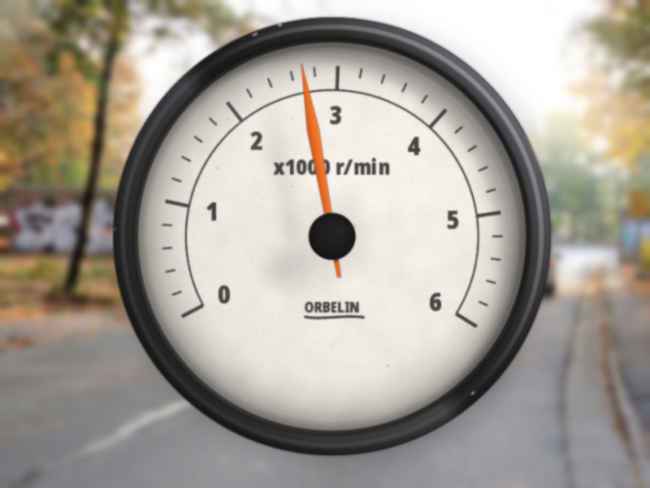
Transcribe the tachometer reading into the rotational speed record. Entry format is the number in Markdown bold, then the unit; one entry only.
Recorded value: **2700** rpm
